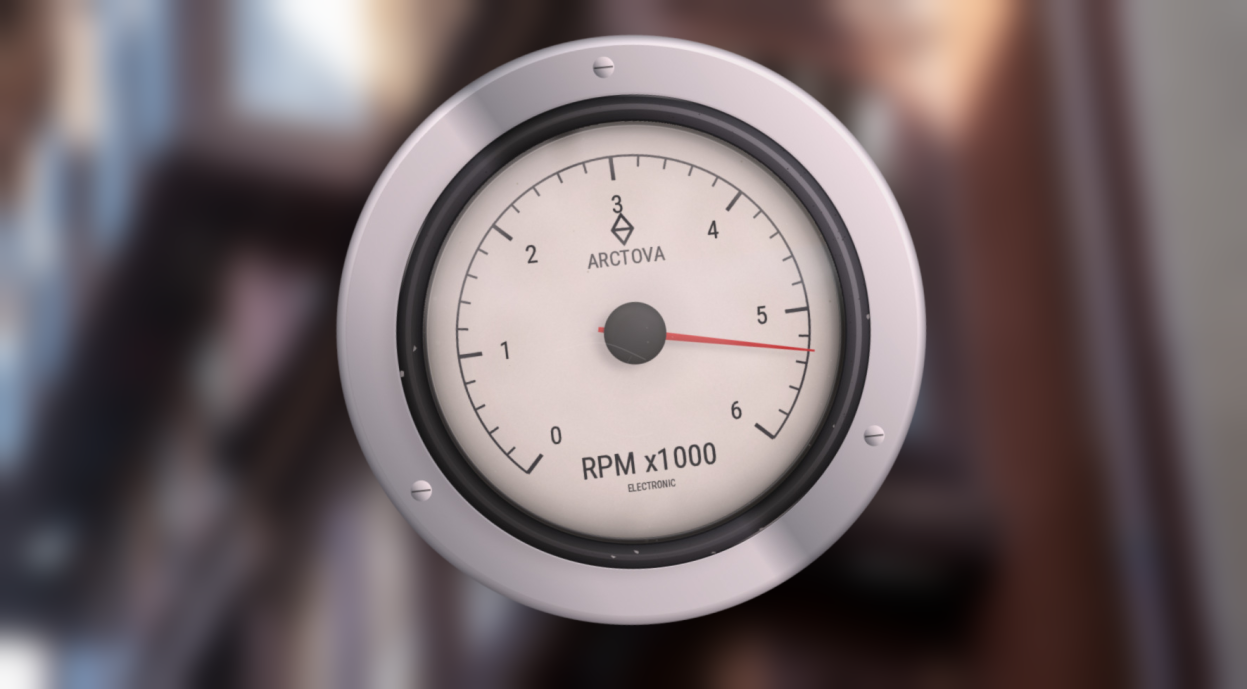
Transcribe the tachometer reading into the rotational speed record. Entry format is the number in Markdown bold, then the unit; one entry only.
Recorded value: **5300** rpm
